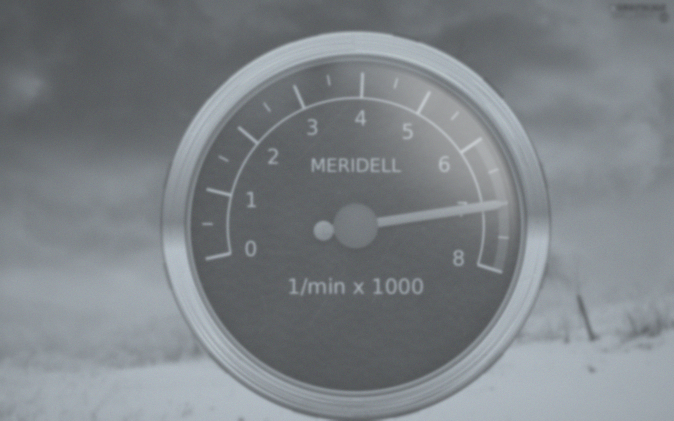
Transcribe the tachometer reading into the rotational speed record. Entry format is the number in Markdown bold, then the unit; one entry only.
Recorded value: **7000** rpm
